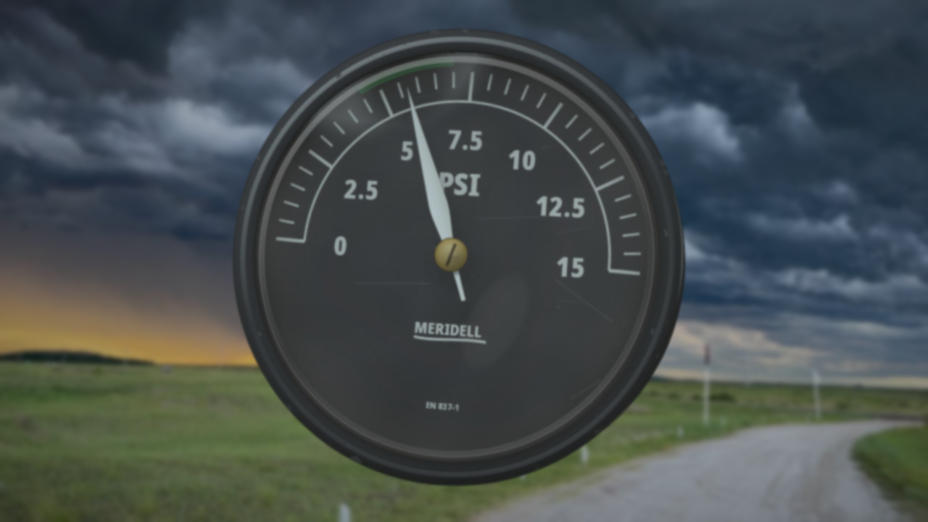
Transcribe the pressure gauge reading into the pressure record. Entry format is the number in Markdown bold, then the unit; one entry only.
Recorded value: **5.75** psi
